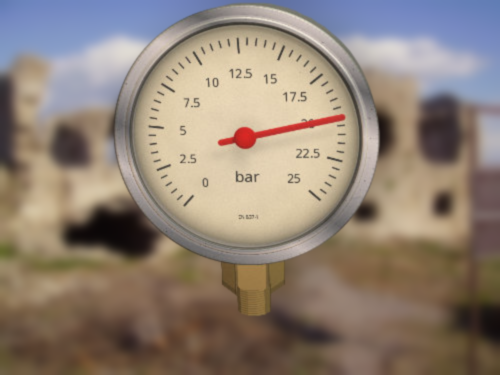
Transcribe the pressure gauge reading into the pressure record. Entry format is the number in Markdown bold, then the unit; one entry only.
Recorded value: **20** bar
